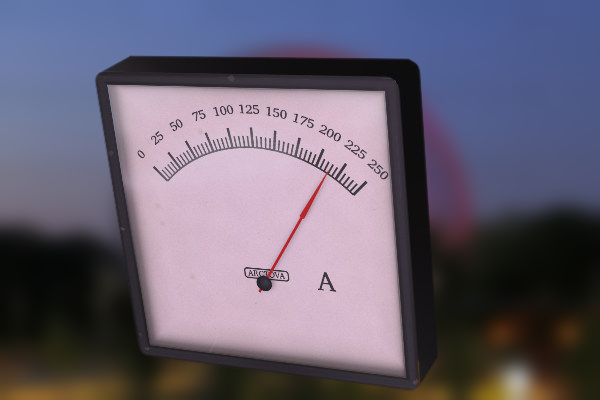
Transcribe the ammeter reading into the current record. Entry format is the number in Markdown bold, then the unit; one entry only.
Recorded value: **215** A
